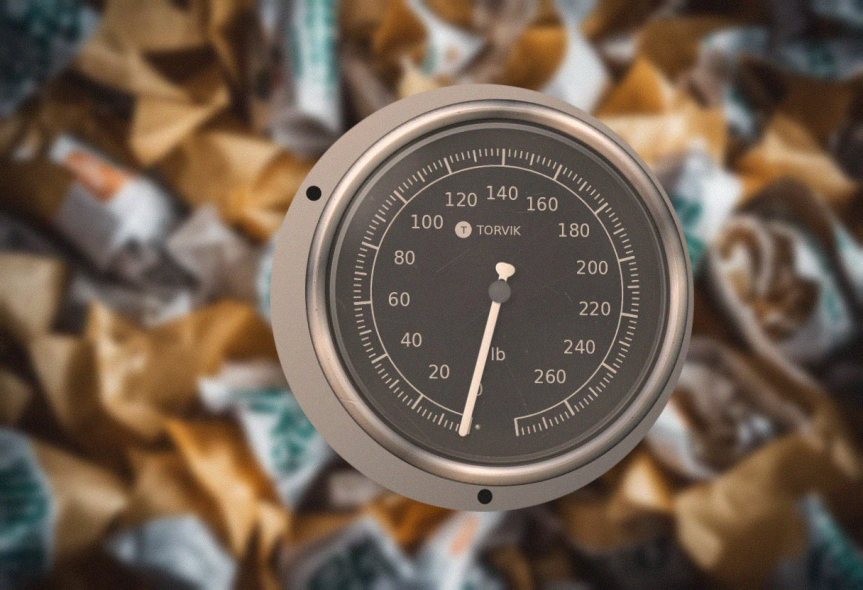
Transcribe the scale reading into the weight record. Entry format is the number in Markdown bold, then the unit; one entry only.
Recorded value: **2** lb
